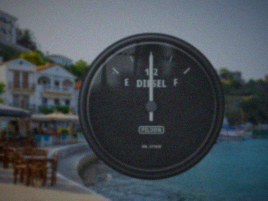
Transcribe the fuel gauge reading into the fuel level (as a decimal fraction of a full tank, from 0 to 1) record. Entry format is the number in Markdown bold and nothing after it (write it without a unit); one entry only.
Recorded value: **0.5**
